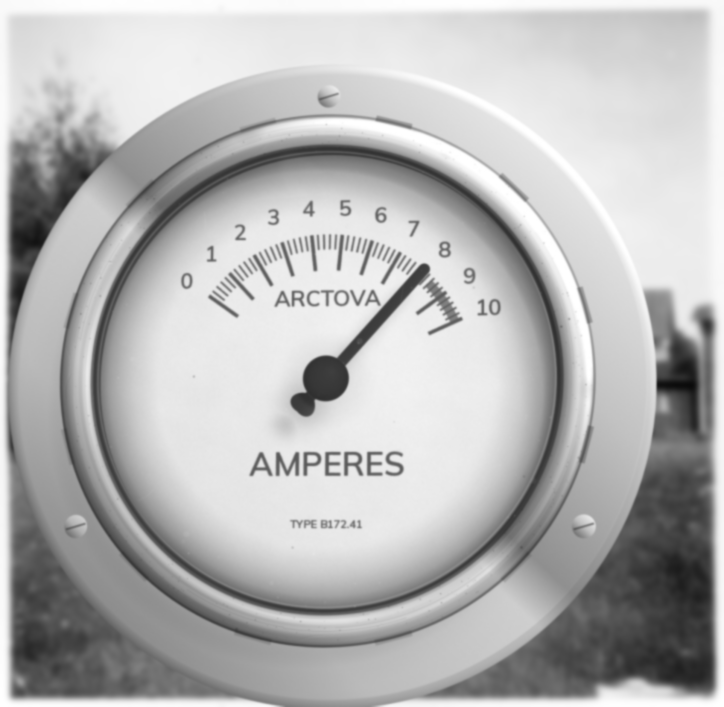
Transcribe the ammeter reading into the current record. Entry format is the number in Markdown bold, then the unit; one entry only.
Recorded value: **8** A
